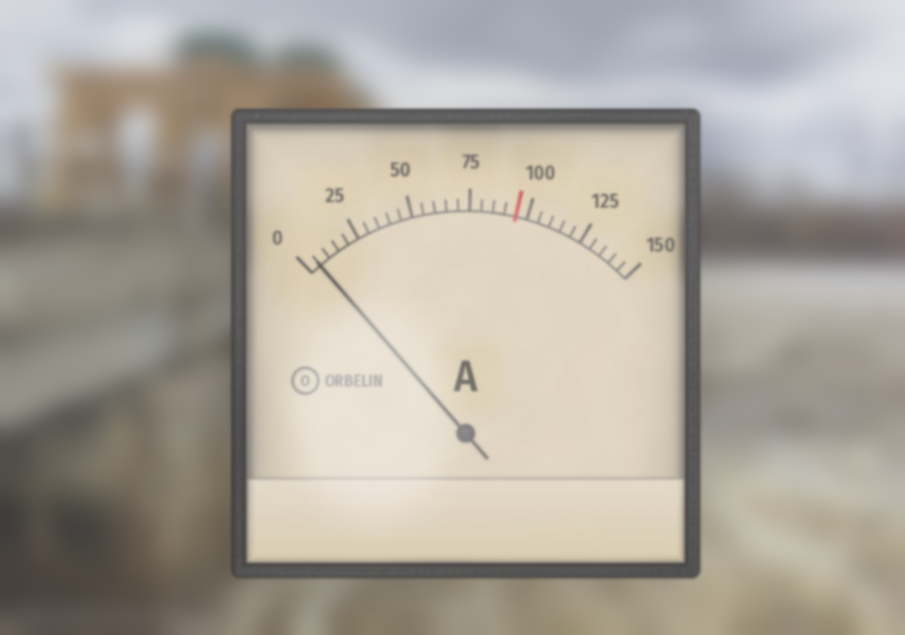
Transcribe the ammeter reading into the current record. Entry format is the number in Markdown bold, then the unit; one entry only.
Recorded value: **5** A
